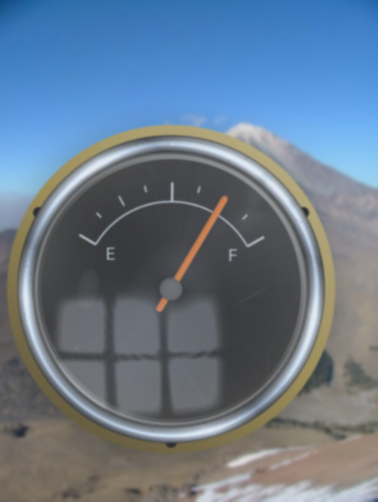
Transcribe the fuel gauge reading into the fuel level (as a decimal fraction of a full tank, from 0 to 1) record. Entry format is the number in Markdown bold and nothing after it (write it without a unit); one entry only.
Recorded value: **0.75**
